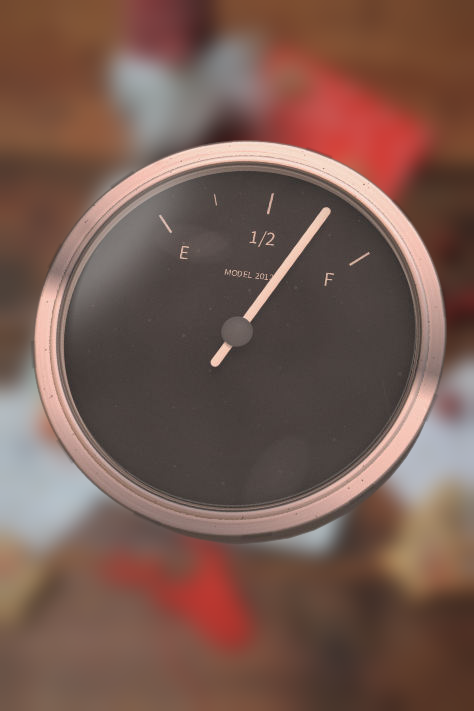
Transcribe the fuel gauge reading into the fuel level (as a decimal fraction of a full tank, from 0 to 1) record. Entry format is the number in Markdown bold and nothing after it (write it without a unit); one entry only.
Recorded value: **0.75**
